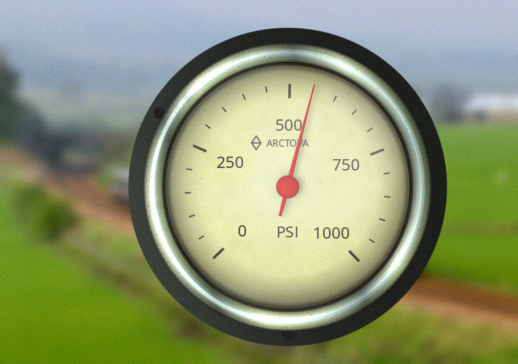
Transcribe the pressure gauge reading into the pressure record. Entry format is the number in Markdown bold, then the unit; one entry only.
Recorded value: **550** psi
